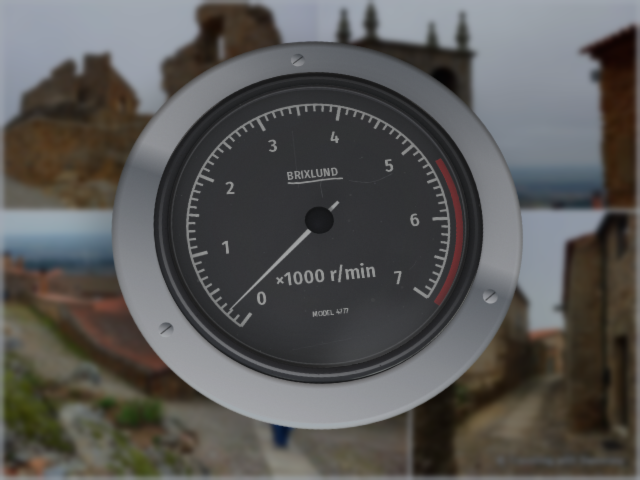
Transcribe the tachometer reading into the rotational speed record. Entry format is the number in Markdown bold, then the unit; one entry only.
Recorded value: **200** rpm
